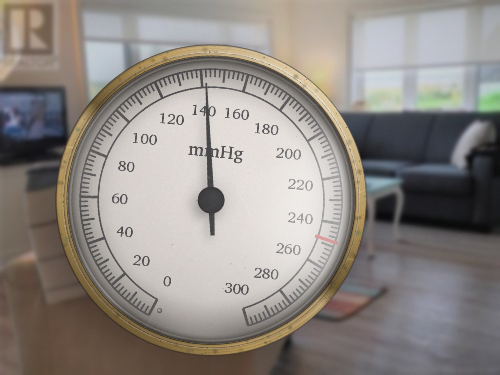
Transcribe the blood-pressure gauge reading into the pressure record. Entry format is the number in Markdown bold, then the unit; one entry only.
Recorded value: **142** mmHg
